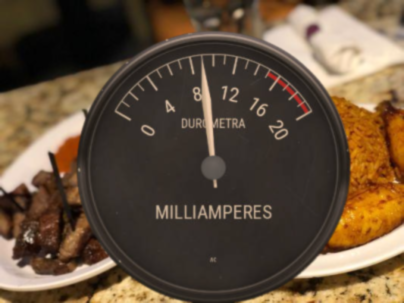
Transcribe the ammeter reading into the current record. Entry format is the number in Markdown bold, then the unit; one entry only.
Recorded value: **9** mA
